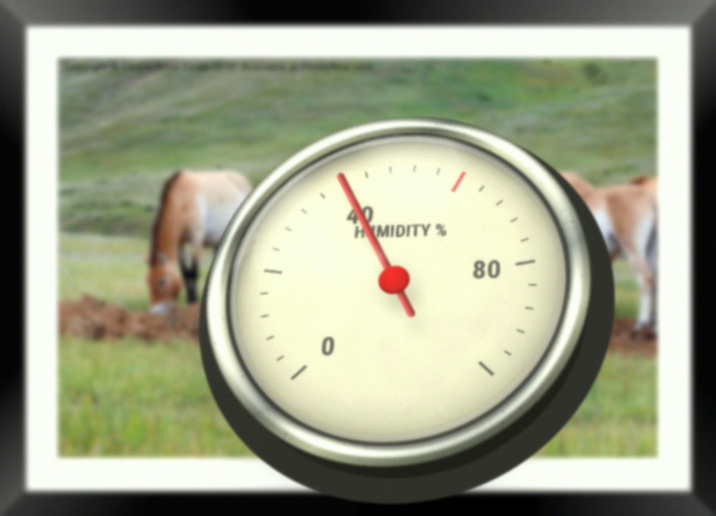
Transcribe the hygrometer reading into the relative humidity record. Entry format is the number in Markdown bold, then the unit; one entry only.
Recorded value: **40** %
